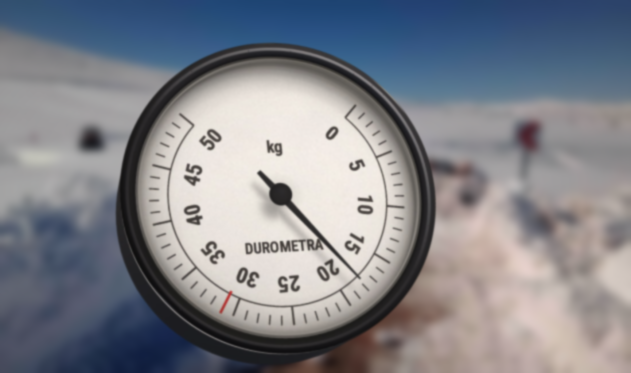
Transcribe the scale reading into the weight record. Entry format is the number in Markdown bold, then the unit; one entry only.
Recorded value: **18** kg
